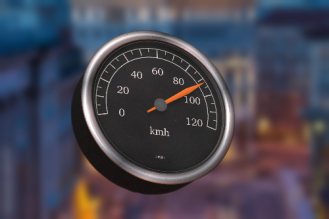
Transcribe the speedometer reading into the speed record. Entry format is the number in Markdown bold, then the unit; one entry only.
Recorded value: **92.5** km/h
